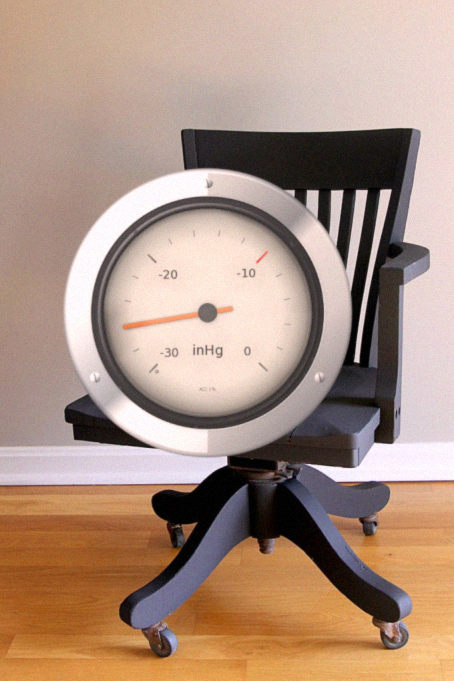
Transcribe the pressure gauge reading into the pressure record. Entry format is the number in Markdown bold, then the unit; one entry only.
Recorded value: **-26** inHg
